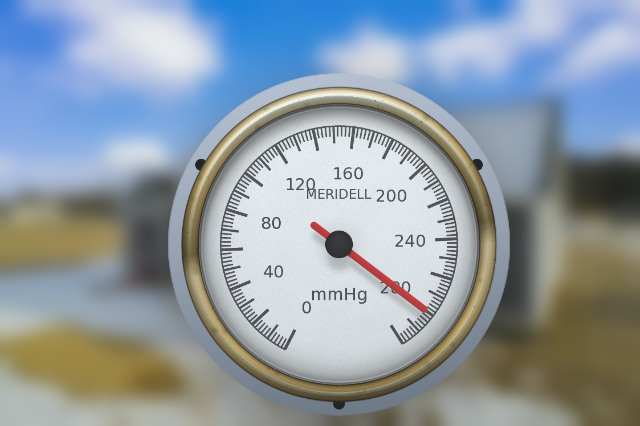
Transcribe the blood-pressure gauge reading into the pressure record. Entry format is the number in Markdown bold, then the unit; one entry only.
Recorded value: **280** mmHg
